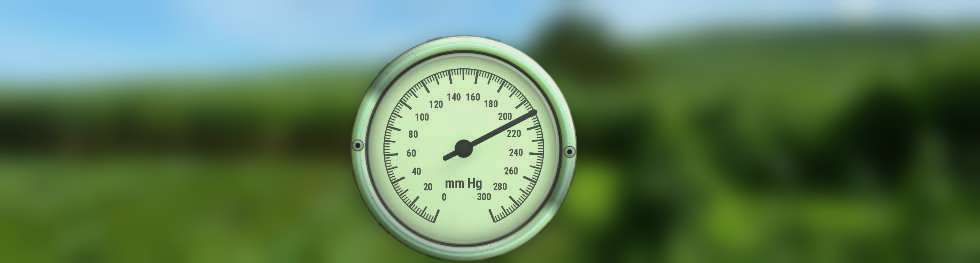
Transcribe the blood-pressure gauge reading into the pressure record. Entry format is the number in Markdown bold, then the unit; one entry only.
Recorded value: **210** mmHg
